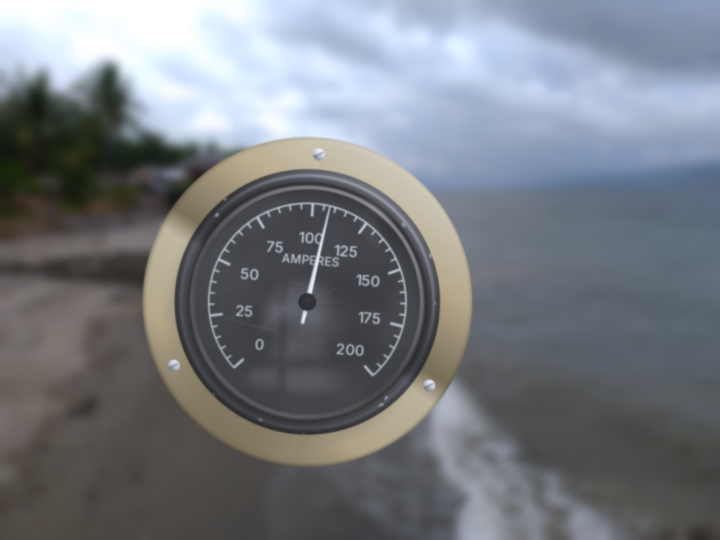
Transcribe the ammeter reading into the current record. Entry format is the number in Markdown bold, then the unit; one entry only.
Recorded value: **107.5** A
